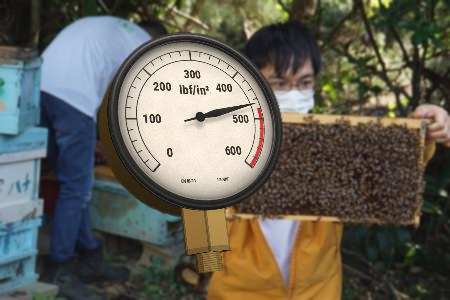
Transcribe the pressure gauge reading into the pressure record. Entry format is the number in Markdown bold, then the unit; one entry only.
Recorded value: **470** psi
